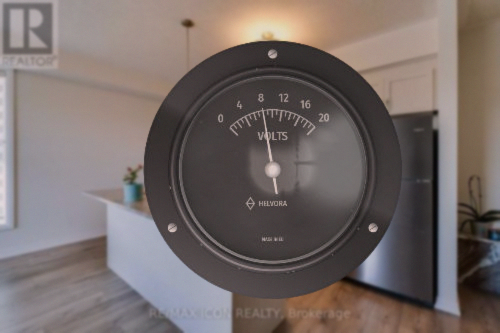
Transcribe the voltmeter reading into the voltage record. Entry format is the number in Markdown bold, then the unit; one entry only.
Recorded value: **8** V
